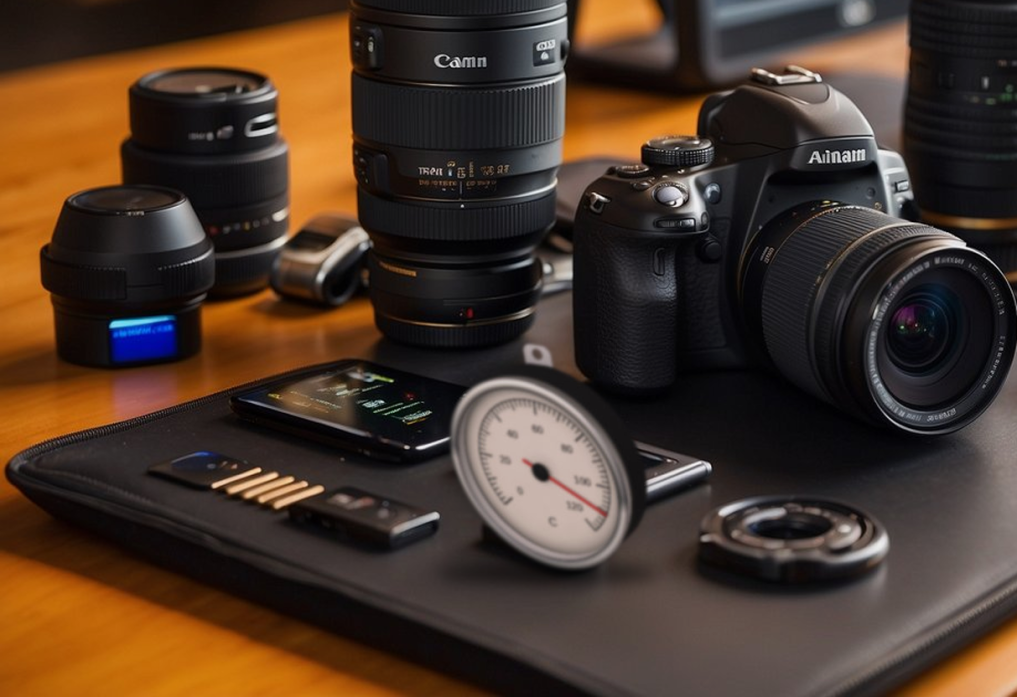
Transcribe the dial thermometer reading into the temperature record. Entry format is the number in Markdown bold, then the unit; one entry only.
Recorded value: **110** °C
